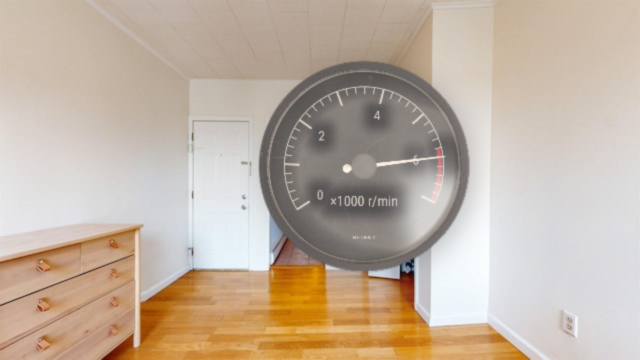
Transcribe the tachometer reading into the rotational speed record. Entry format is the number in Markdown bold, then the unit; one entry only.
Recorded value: **6000** rpm
